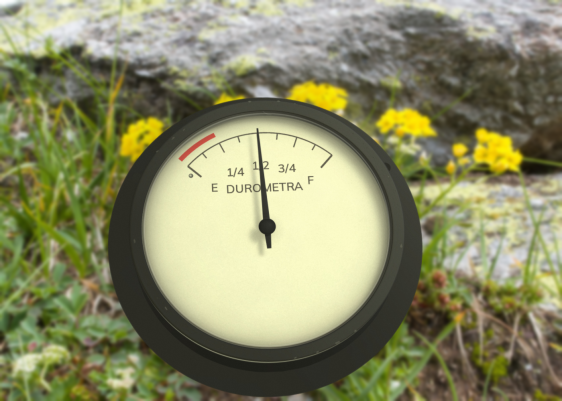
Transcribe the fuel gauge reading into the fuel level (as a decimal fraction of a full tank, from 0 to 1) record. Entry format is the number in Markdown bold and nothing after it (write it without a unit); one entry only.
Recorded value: **0.5**
